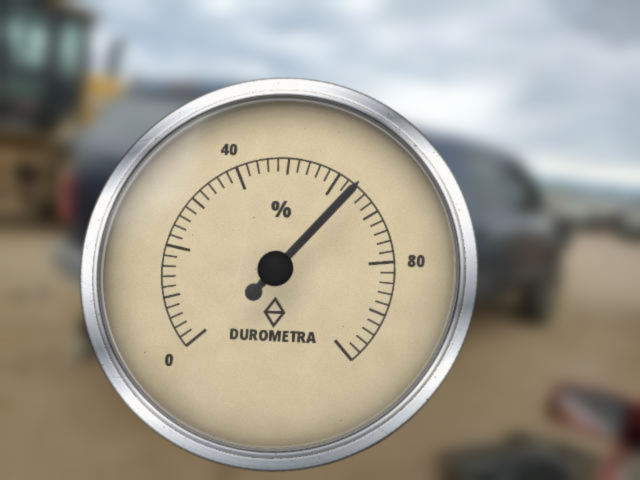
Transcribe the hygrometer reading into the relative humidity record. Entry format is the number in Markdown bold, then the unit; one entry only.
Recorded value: **64** %
